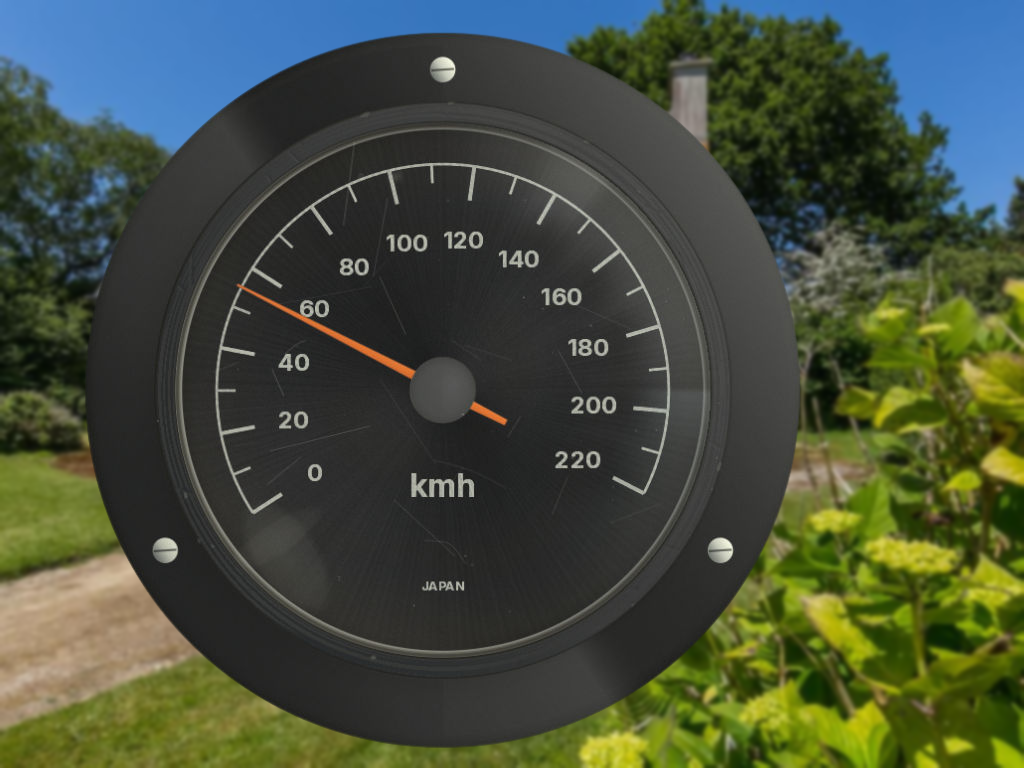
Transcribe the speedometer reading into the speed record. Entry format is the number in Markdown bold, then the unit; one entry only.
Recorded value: **55** km/h
